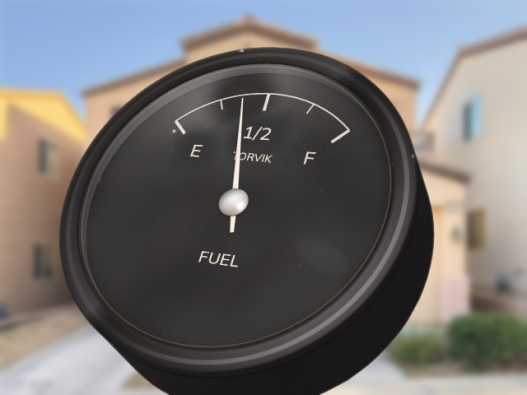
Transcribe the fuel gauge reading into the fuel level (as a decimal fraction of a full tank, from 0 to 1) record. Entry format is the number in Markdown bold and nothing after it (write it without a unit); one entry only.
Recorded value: **0.375**
